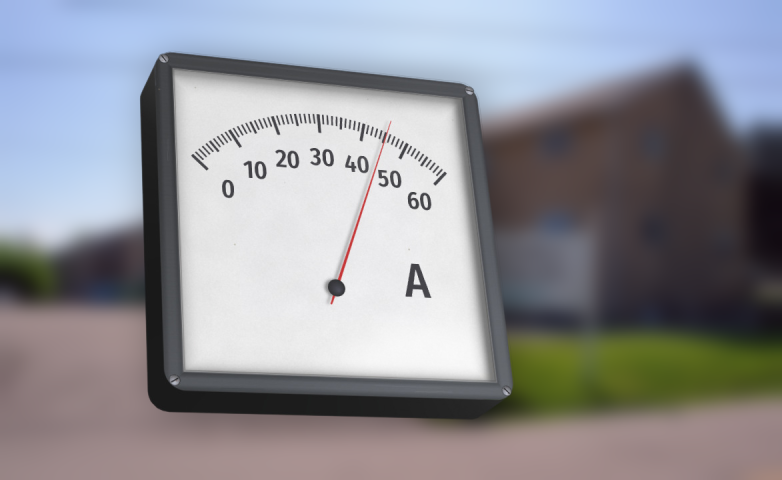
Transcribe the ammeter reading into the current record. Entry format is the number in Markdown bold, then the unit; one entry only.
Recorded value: **45** A
